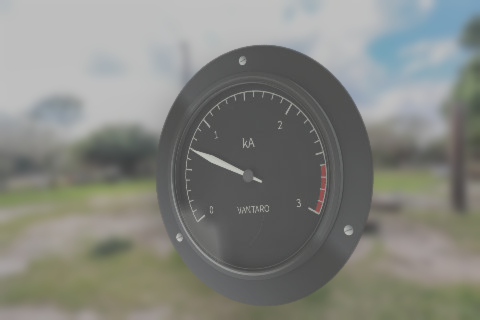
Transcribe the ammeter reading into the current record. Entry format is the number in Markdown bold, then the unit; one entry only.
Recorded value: **0.7** kA
